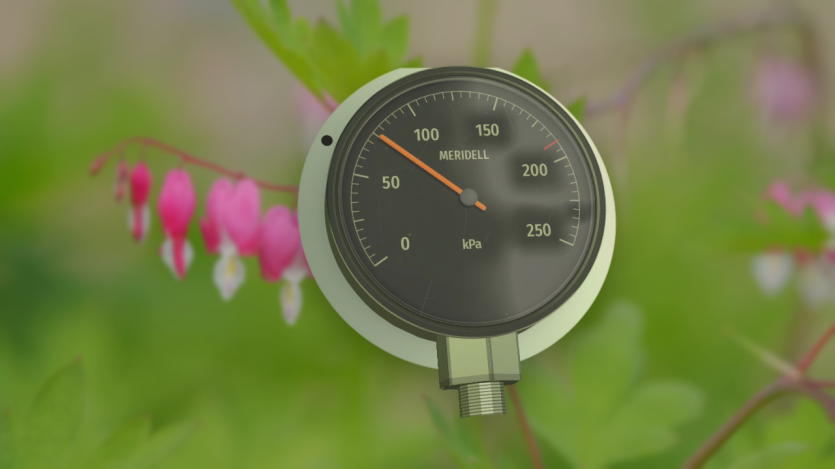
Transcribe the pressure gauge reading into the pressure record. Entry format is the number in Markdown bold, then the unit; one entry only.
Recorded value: **75** kPa
